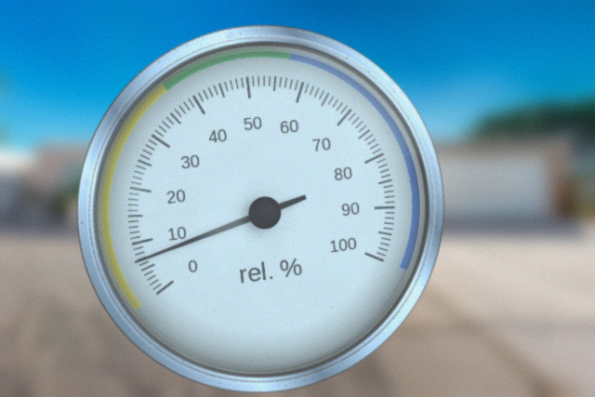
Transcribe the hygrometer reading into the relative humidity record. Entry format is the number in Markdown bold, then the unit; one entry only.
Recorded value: **7** %
